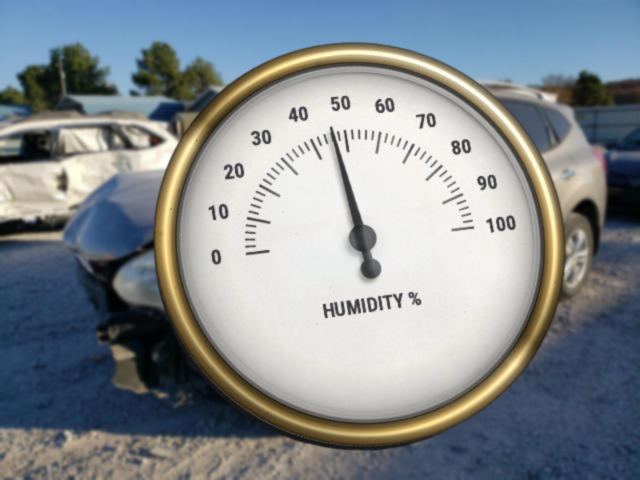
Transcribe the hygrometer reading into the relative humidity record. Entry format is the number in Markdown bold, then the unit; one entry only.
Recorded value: **46** %
